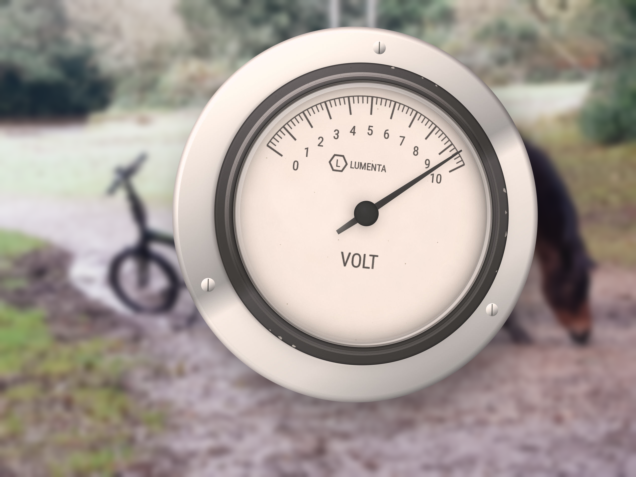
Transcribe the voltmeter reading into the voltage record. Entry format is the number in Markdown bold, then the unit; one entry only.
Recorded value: **9.4** V
